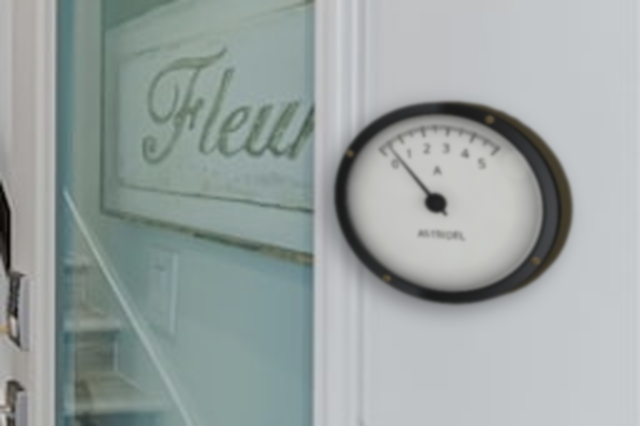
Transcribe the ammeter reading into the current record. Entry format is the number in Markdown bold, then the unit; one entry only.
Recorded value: **0.5** A
